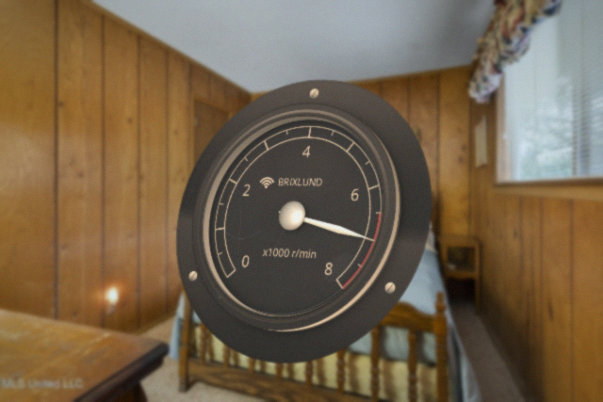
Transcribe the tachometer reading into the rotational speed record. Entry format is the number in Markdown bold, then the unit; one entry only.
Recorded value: **7000** rpm
